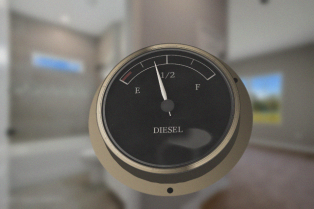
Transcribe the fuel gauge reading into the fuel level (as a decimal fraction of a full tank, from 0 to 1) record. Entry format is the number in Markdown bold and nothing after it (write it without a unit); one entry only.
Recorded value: **0.375**
